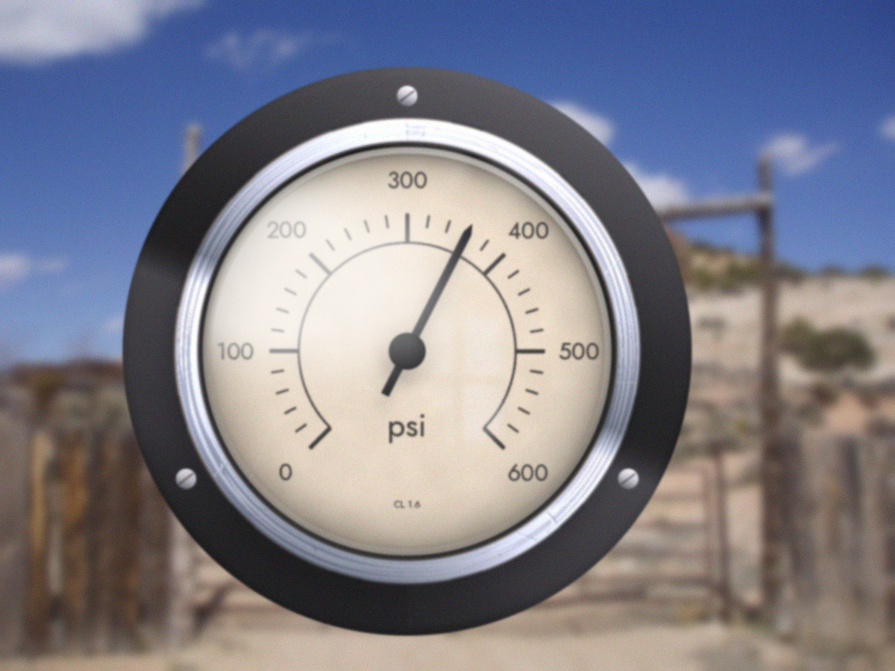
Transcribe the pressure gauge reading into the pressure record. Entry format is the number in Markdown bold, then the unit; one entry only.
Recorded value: **360** psi
